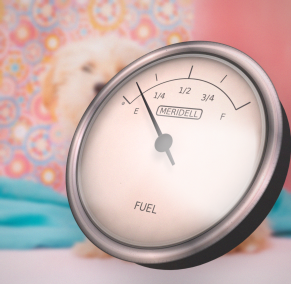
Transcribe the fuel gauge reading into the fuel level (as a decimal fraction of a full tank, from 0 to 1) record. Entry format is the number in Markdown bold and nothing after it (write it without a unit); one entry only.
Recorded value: **0.125**
